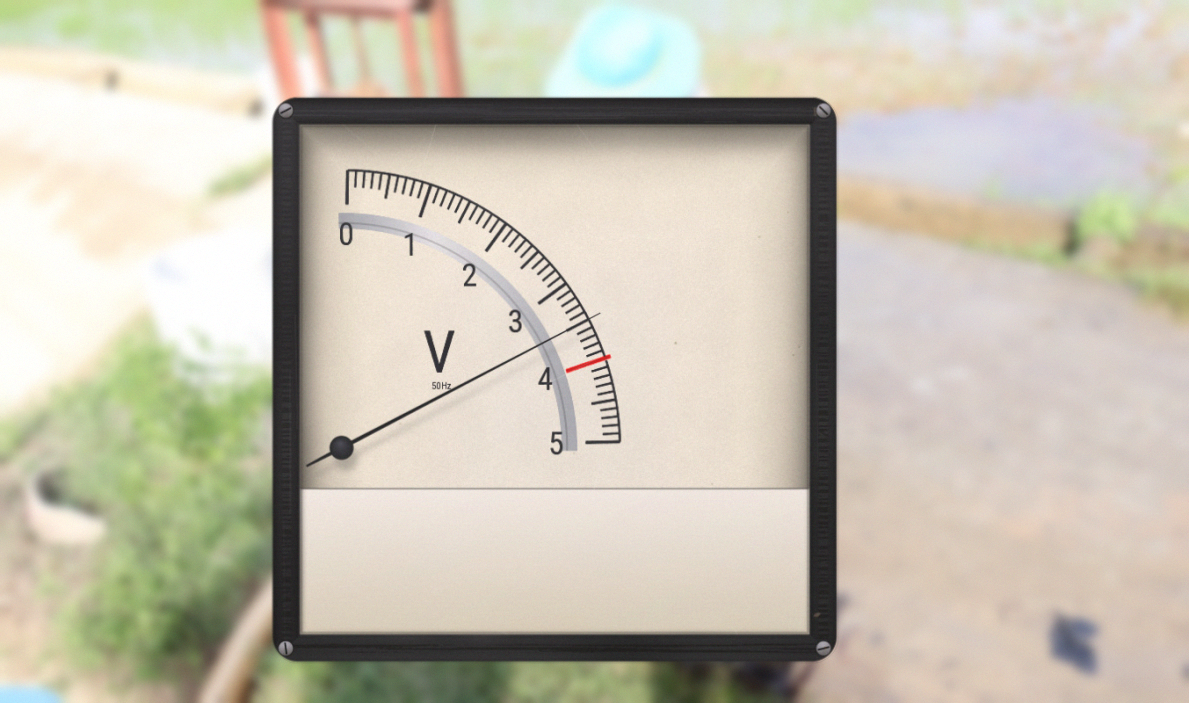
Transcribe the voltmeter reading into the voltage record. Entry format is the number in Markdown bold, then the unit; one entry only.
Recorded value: **3.5** V
